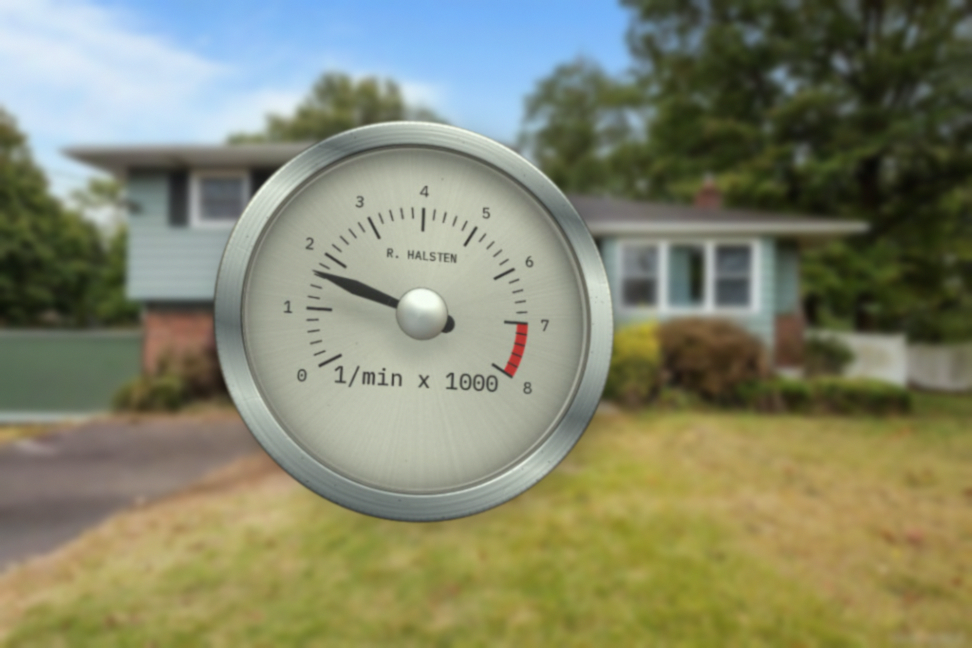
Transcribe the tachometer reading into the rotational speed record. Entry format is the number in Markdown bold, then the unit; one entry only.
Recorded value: **1600** rpm
